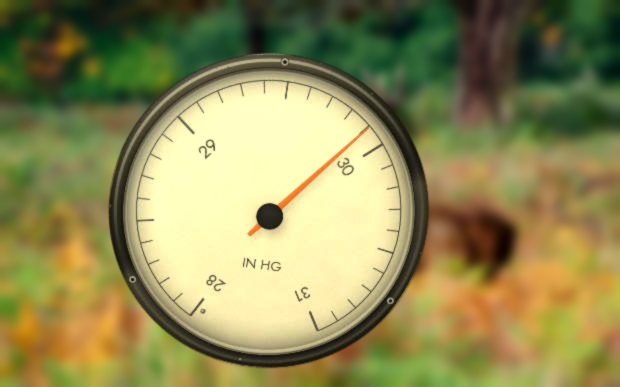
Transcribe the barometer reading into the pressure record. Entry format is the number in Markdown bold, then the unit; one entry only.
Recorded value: **29.9** inHg
